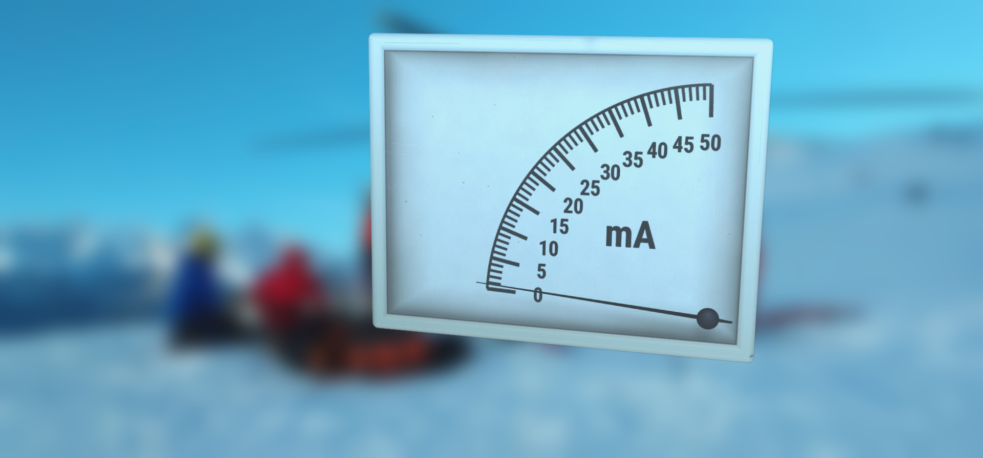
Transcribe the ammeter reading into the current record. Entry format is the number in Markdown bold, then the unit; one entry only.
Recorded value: **1** mA
